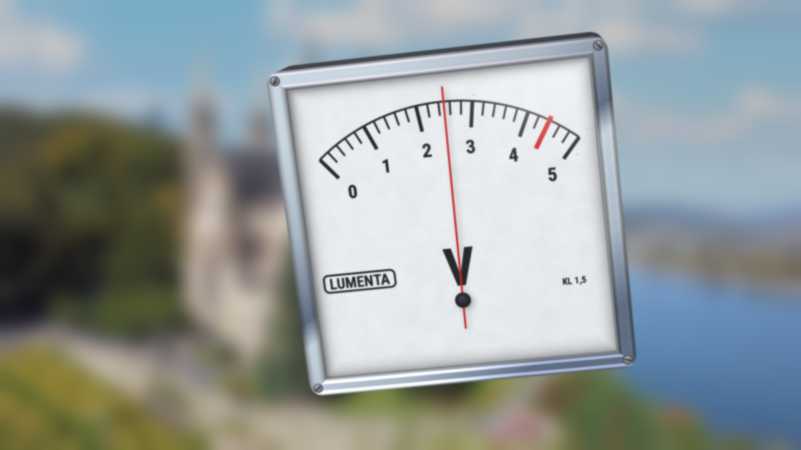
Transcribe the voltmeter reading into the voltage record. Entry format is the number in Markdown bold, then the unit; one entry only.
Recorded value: **2.5** V
